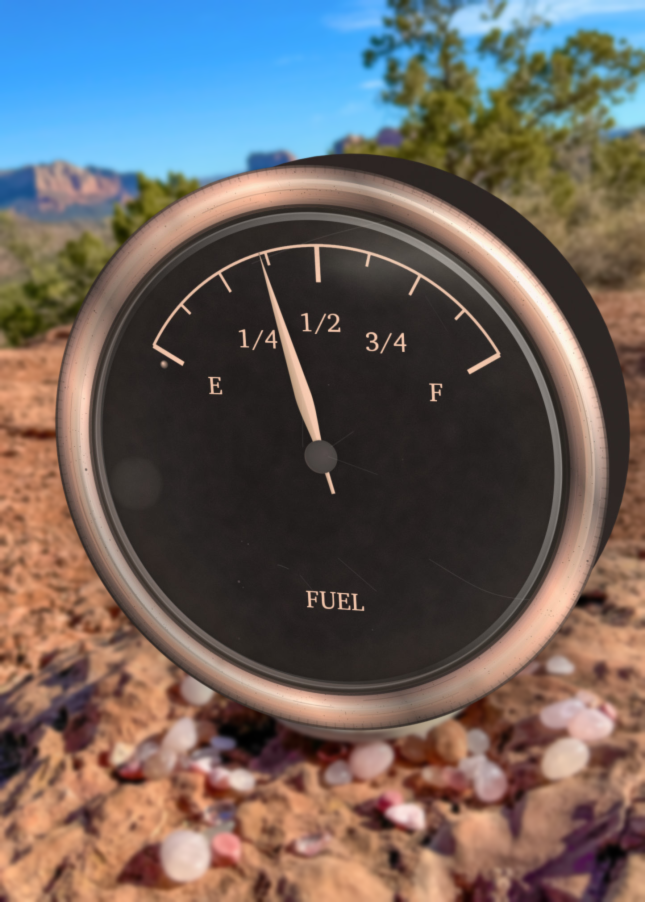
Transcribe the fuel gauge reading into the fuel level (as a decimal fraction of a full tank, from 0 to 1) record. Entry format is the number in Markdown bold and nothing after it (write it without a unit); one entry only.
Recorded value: **0.375**
